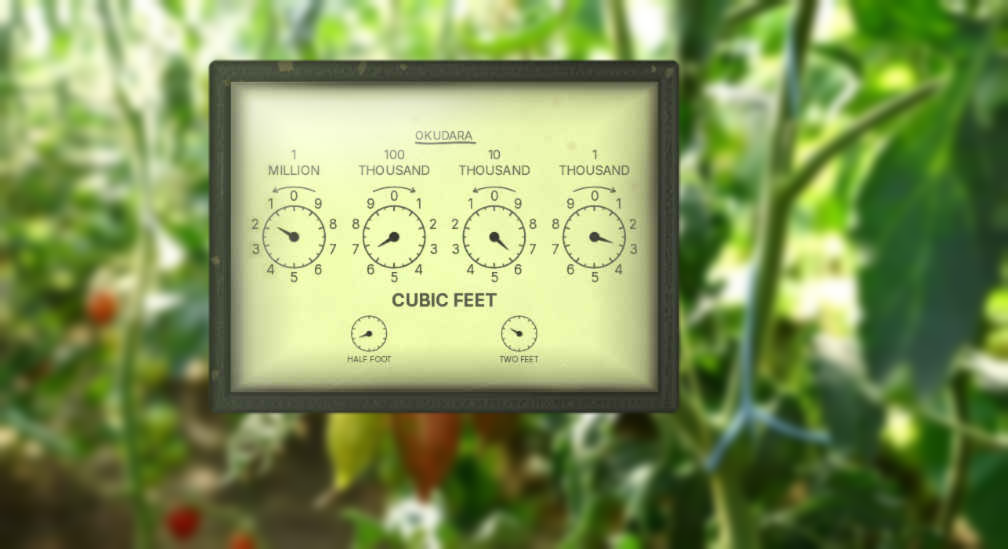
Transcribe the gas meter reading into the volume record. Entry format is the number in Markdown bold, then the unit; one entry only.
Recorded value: **166300** ft³
